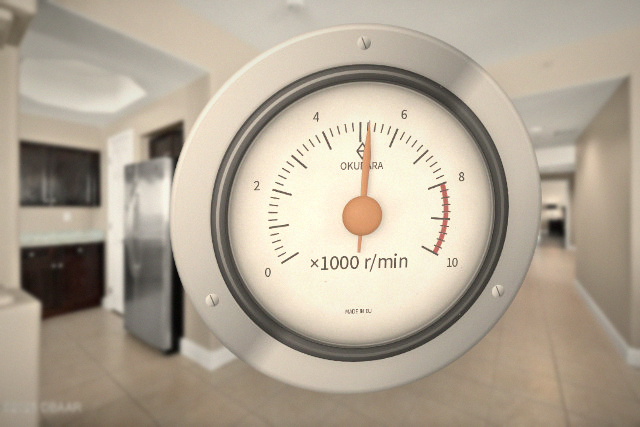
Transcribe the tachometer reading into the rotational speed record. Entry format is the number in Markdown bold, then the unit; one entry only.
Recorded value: **5200** rpm
